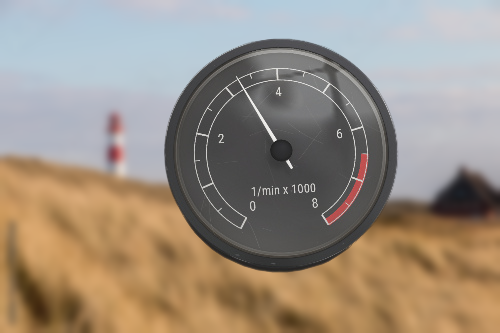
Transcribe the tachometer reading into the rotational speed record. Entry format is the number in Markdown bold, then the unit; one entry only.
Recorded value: **3250** rpm
